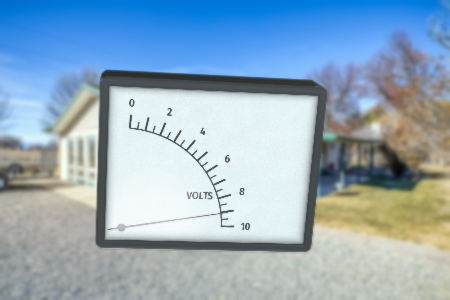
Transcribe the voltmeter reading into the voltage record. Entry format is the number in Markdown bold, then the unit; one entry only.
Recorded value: **9** V
